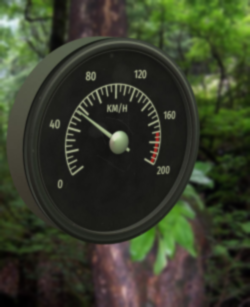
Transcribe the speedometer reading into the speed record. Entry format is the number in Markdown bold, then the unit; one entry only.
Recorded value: **55** km/h
